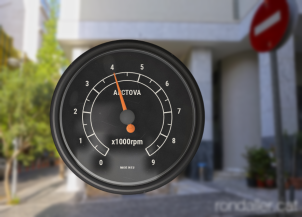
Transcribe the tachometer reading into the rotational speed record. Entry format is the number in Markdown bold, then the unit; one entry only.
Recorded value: **4000** rpm
